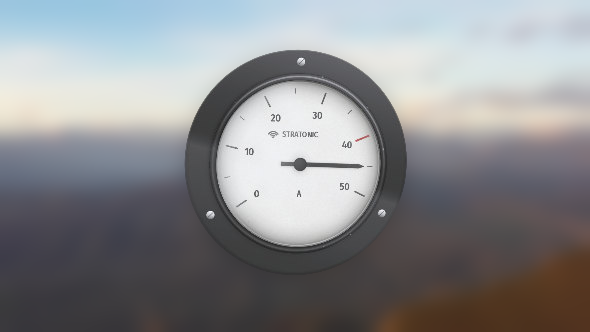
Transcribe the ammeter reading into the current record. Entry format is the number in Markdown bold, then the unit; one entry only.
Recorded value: **45** A
